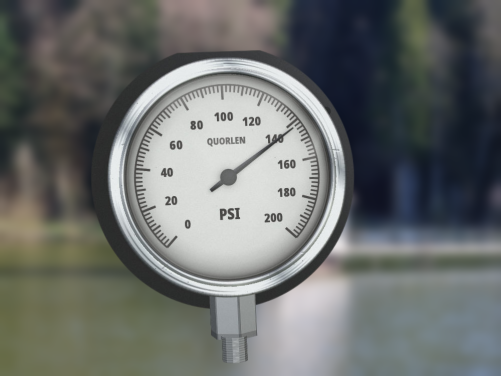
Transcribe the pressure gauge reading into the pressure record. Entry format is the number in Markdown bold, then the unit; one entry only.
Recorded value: **142** psi
